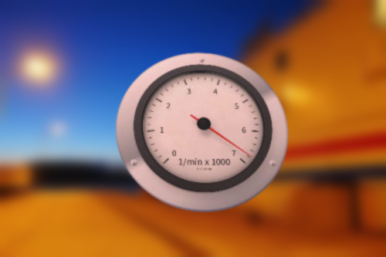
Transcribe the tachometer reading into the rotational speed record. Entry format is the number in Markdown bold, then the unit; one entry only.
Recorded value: **6800** rpm
